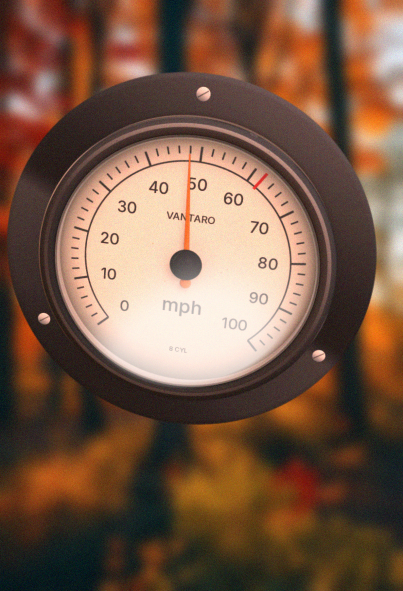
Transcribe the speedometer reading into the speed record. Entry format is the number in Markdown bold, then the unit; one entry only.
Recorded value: **48** mph
